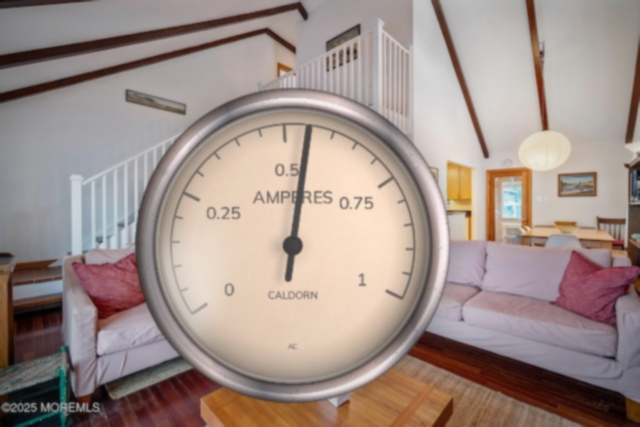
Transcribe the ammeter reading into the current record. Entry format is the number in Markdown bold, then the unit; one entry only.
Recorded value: **0.55** A
